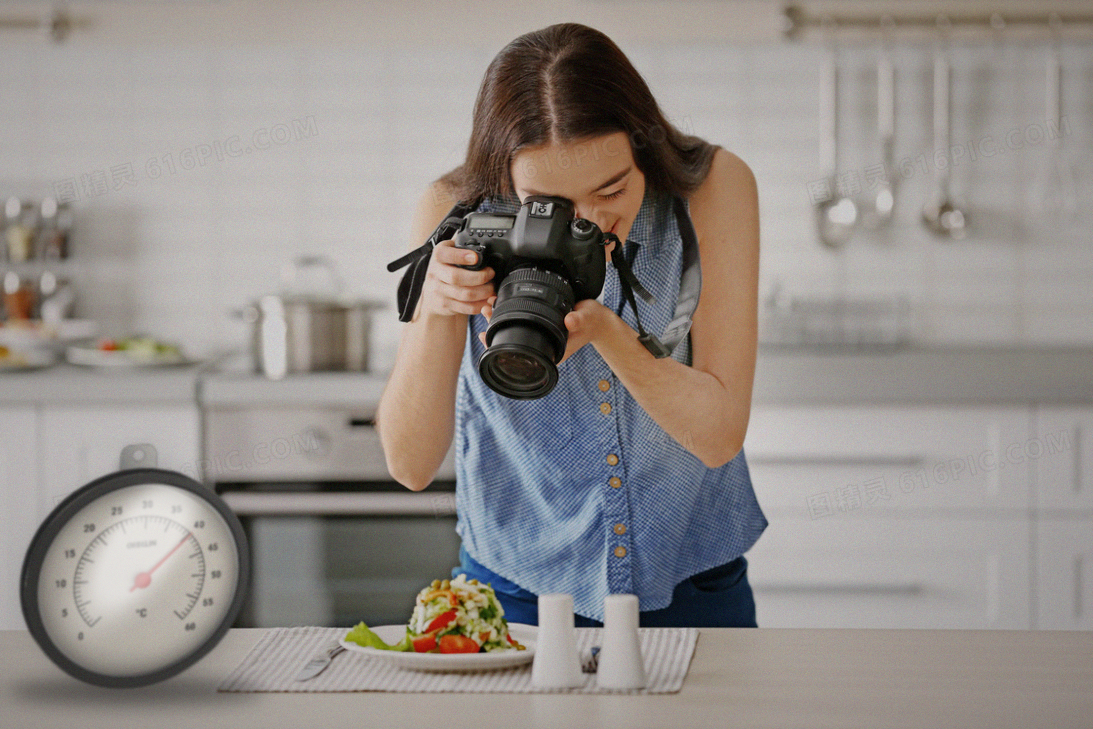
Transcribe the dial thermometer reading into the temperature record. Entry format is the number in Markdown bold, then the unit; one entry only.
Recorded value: **40** °C
